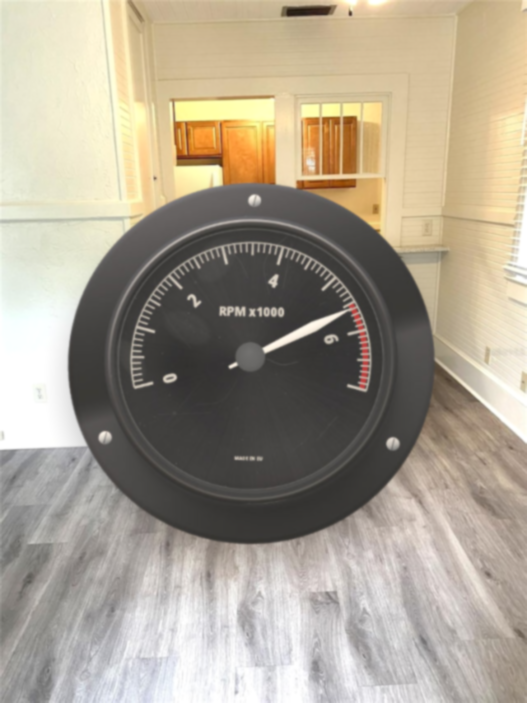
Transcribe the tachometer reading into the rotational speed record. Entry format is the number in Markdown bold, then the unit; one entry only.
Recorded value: **5600** rpm
